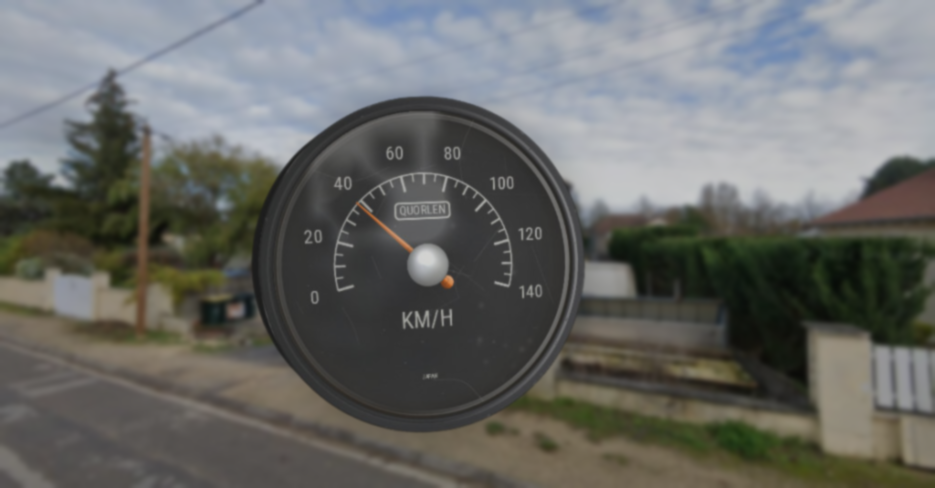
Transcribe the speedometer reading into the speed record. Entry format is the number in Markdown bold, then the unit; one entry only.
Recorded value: **37.5** km/h
